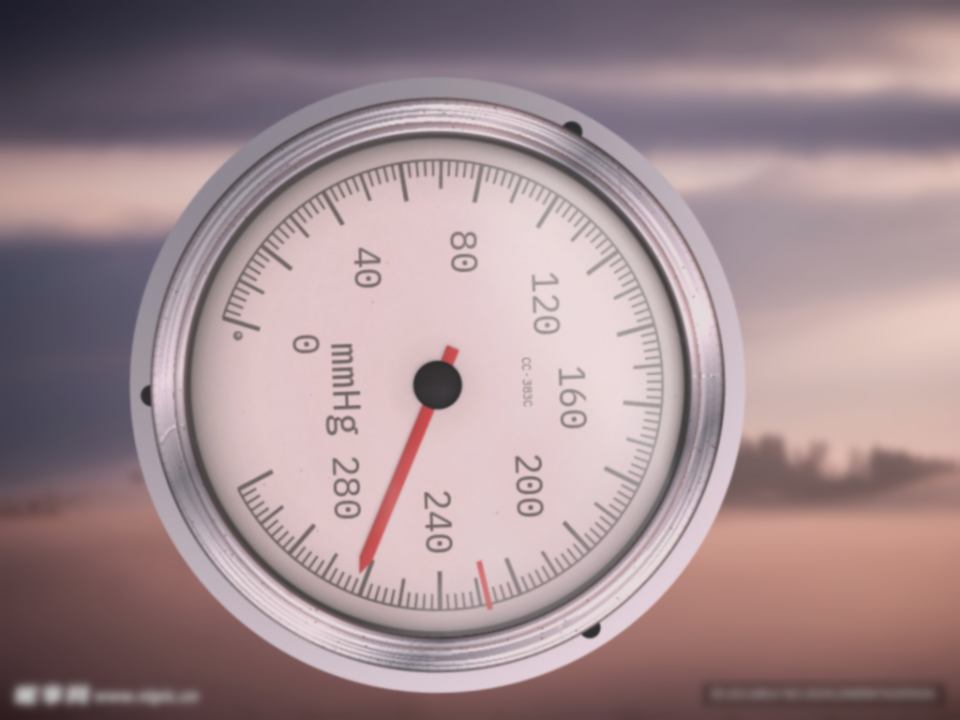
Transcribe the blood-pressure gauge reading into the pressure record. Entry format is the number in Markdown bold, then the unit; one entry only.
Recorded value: **262** mmHg
